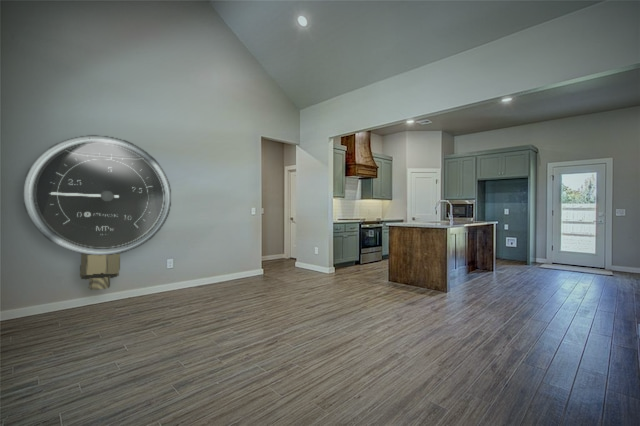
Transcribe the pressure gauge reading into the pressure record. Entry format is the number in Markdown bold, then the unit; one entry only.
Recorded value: **1.5** MPa
